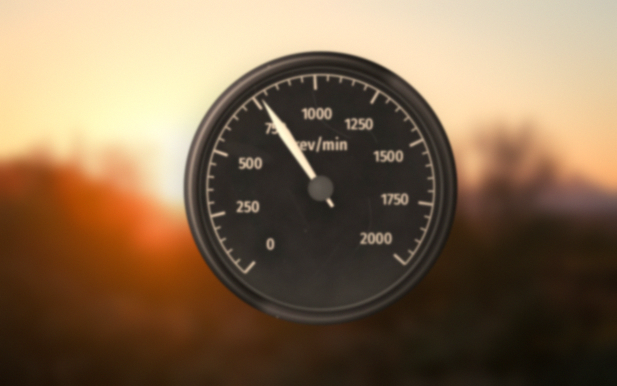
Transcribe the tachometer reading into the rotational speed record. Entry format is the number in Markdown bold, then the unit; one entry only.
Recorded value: **775** rpm
